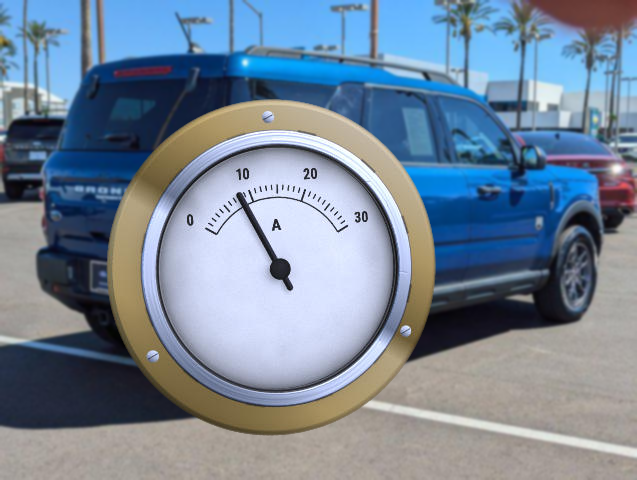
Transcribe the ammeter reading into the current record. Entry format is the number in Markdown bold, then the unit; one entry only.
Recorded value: **8** A
